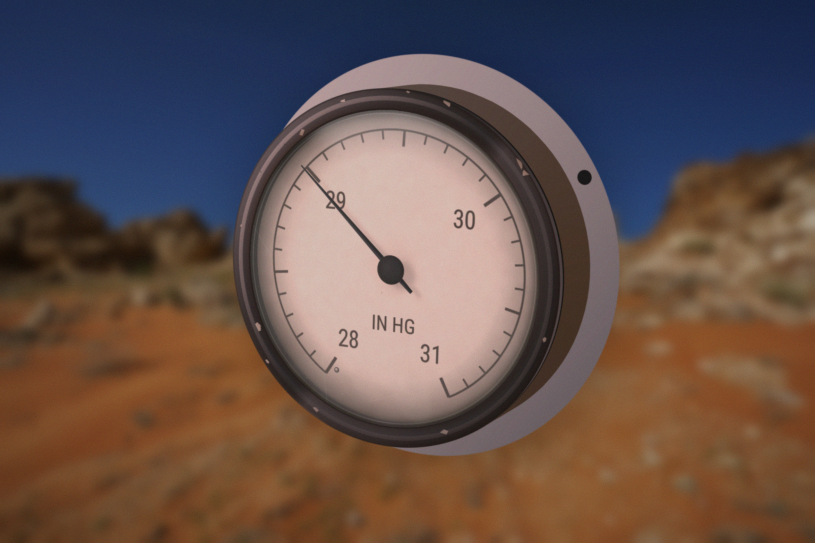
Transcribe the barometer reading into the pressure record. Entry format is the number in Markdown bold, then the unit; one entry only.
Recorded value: **29** inHg
